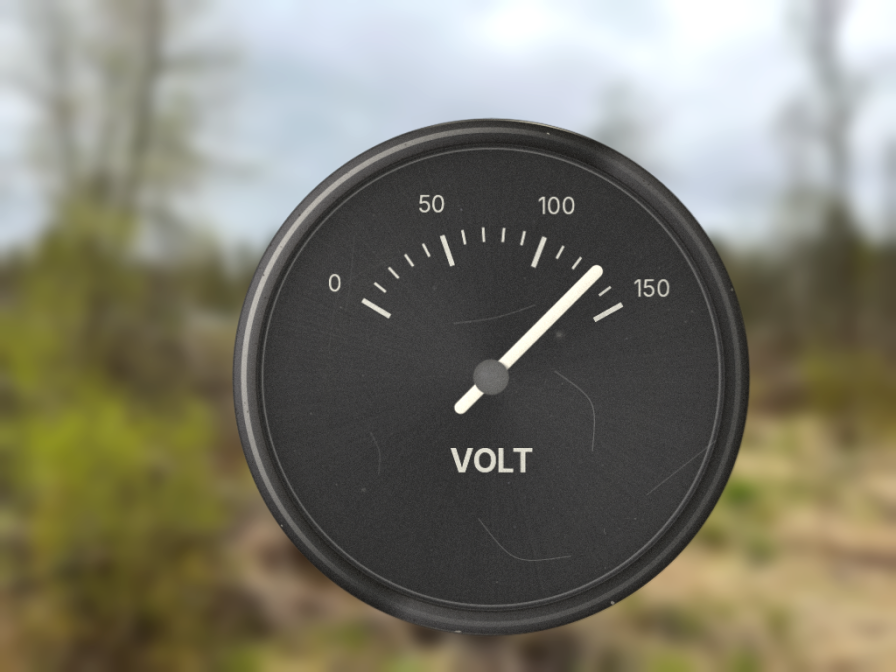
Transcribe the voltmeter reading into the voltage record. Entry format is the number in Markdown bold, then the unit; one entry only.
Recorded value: **130** V
